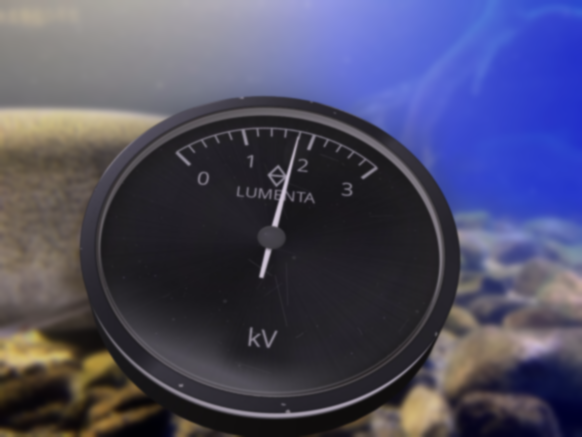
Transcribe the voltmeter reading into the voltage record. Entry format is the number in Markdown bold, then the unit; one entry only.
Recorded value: **1.8** kV
